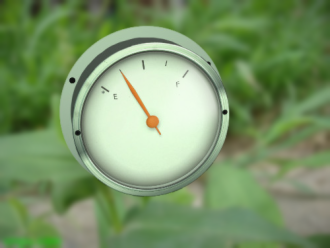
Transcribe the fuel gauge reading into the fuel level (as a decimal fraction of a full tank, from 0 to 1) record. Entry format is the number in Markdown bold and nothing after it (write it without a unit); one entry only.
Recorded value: **0.25**
